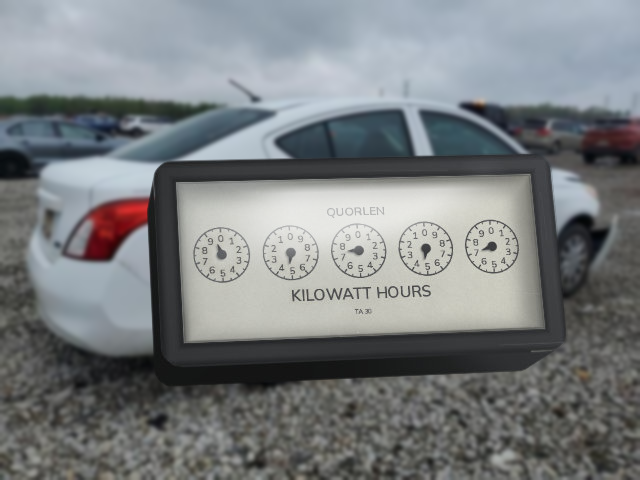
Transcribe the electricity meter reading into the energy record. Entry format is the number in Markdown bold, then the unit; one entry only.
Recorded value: **94747** kWh
